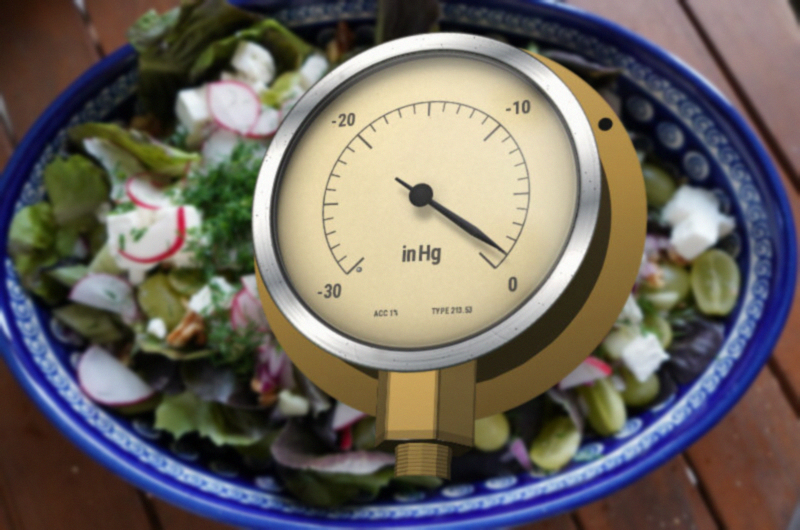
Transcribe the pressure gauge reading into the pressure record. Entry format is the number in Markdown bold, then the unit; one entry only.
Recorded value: **-1** inHg
